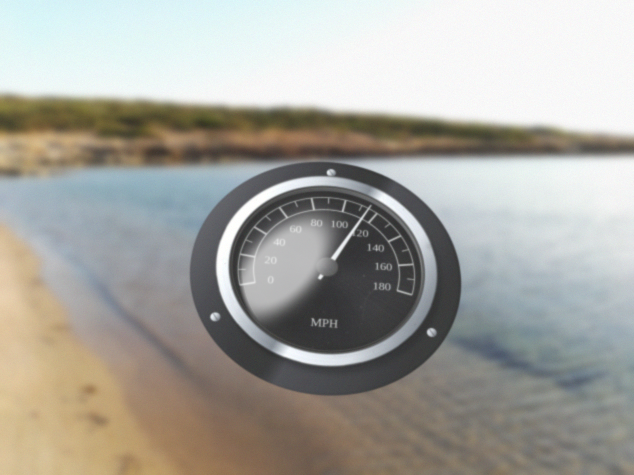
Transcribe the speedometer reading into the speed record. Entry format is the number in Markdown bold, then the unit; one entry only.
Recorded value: **115** mph
